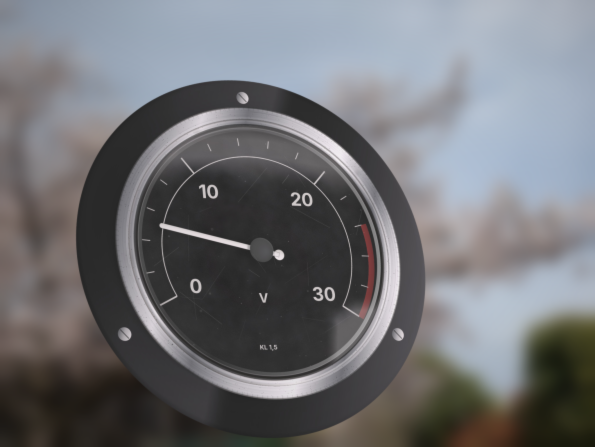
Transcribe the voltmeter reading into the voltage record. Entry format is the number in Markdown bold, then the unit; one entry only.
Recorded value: **5** V
